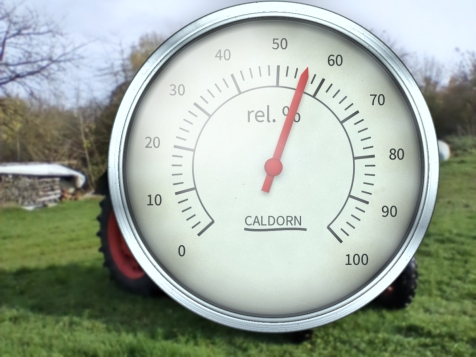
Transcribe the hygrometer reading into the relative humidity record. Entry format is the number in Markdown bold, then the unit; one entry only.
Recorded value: **56** %
